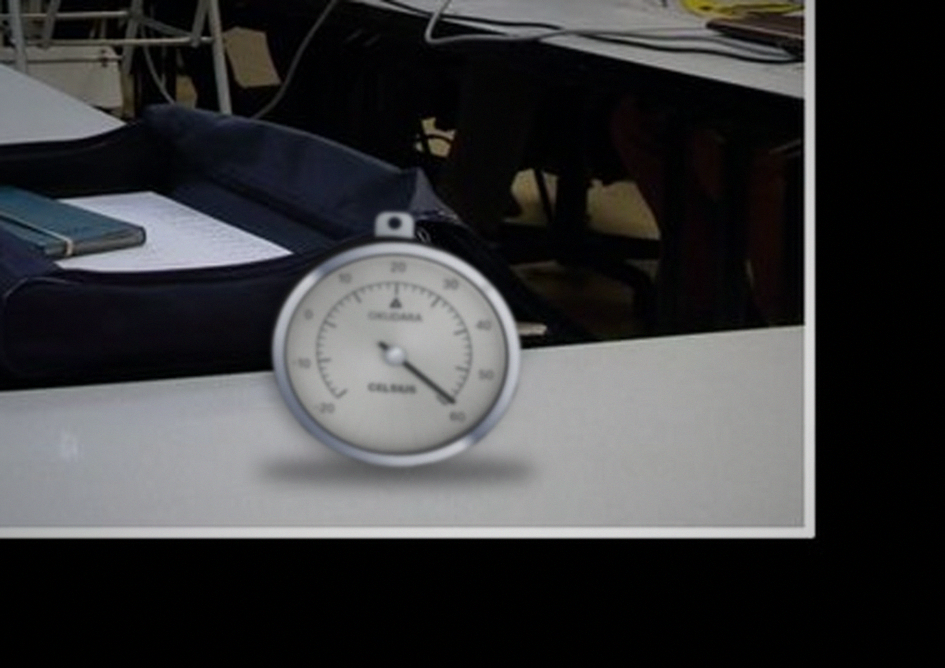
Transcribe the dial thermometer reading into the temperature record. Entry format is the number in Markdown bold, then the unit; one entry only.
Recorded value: **58** °C
